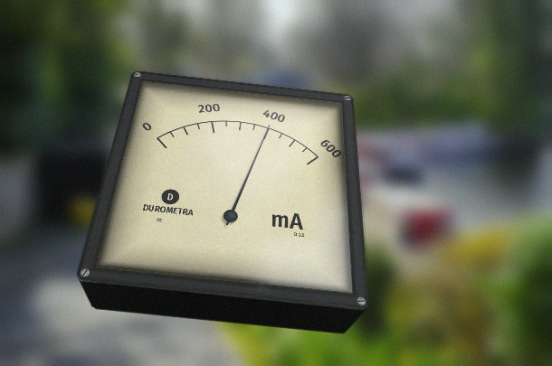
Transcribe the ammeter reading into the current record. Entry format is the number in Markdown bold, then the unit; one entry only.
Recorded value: **400** mA
